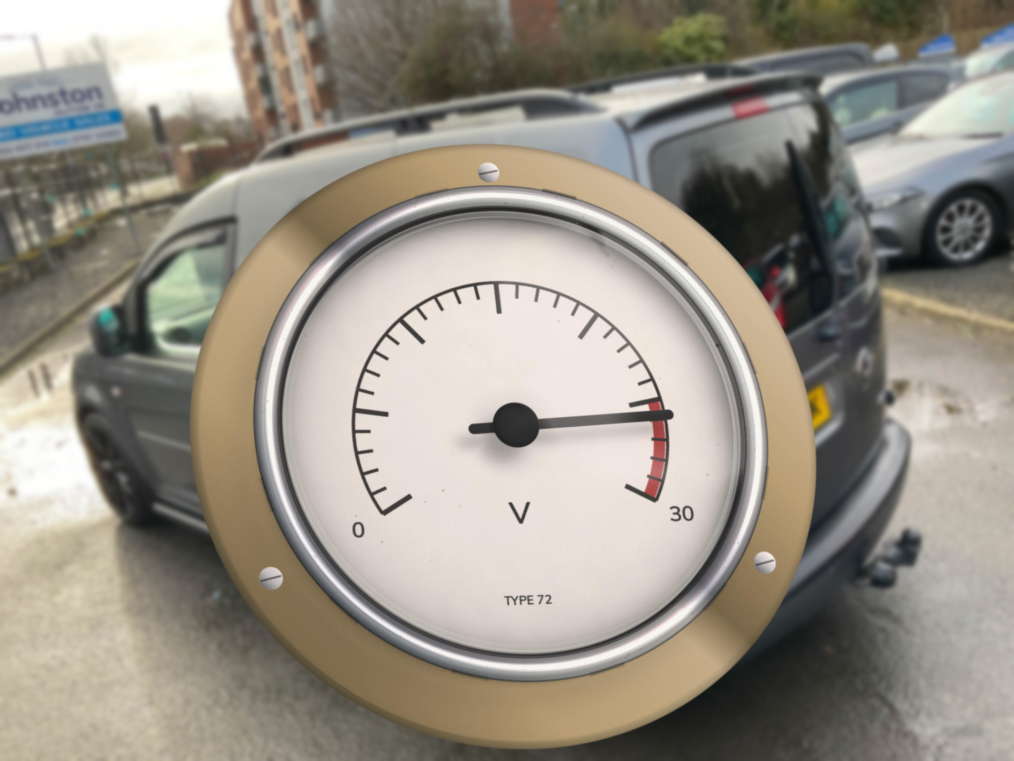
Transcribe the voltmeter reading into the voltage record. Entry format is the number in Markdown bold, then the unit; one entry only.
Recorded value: **26** V
